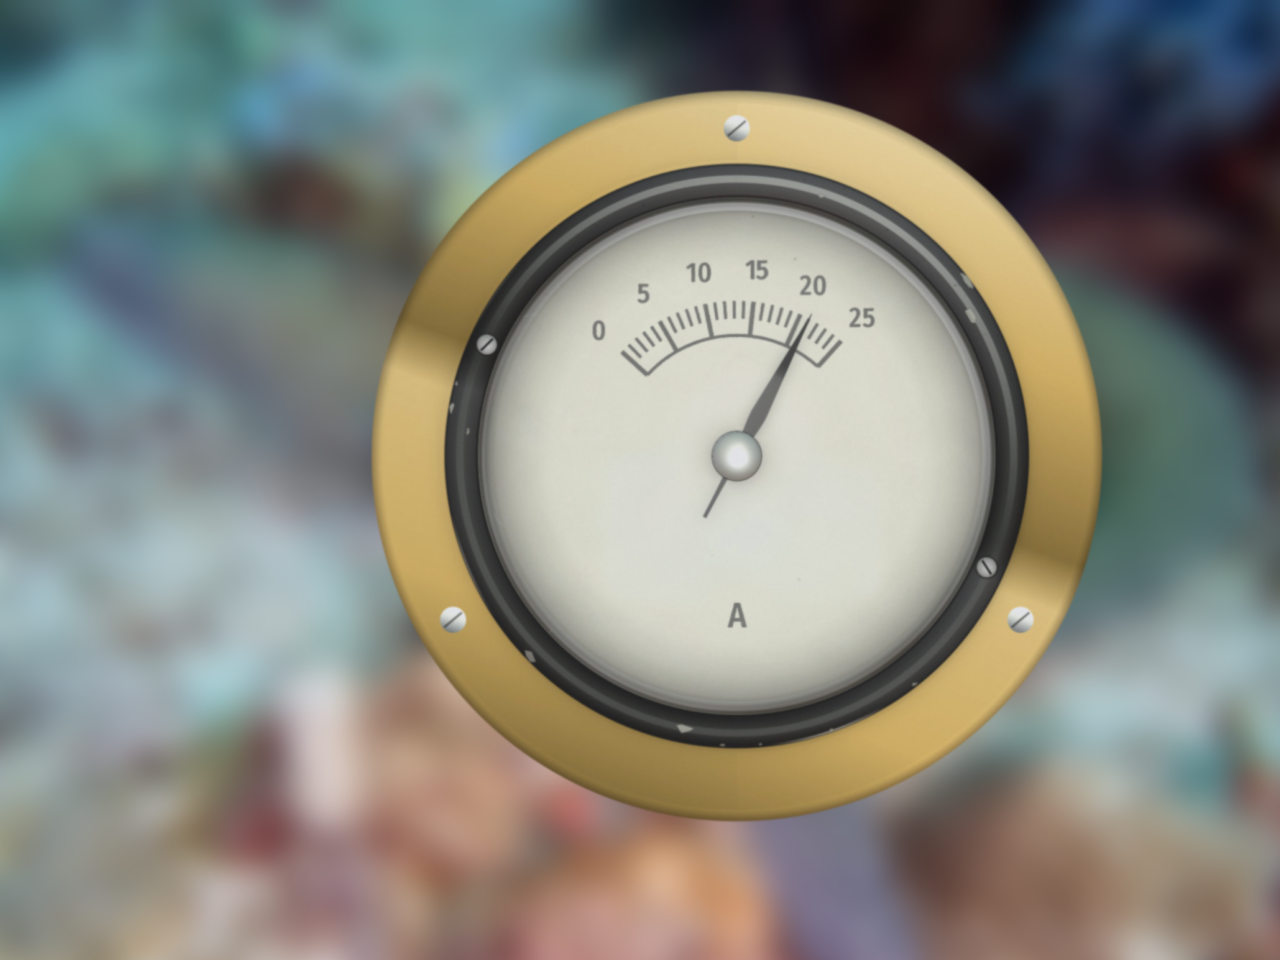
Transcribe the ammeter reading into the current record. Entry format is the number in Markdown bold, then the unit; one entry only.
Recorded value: **21** A
